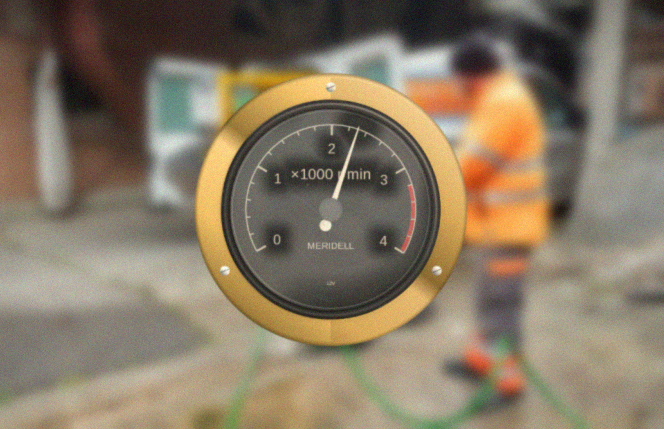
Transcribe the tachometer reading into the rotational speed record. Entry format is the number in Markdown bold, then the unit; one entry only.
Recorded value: **2300** rpm
